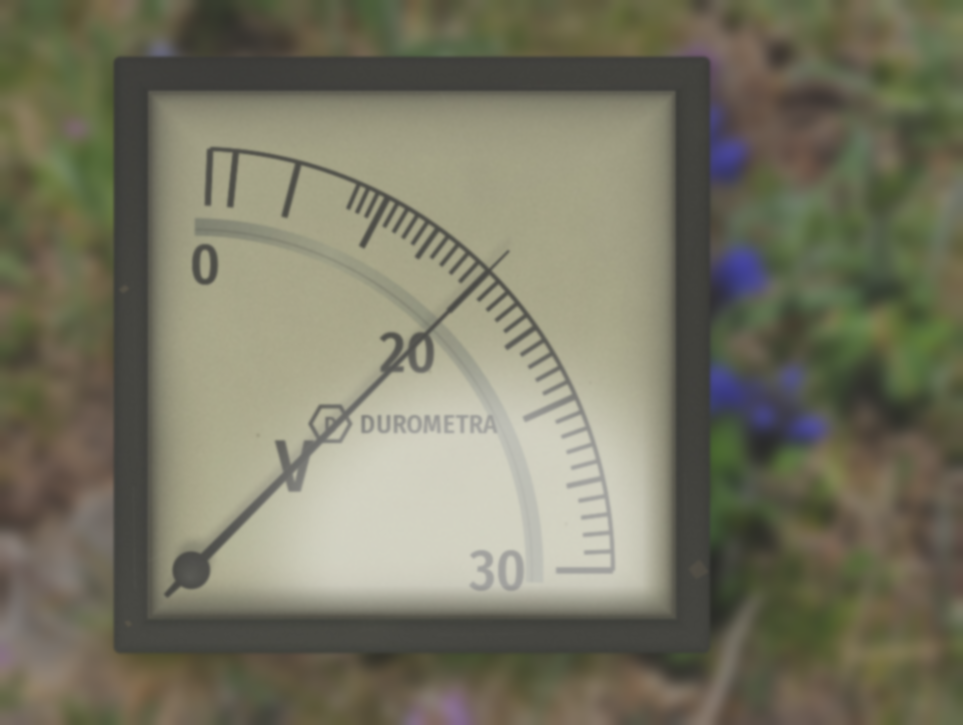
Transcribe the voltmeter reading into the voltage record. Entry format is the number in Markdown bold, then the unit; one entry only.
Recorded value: **20** V
